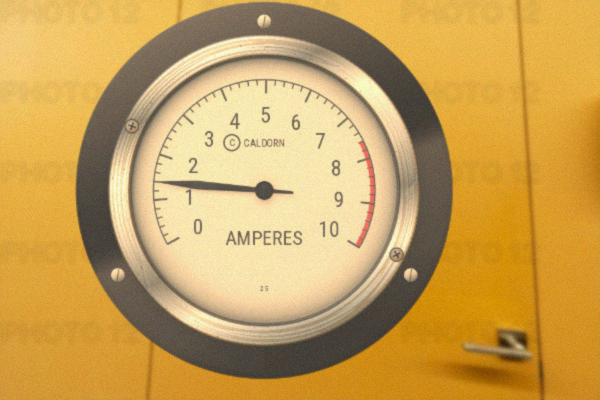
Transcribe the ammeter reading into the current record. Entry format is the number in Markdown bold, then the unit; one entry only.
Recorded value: **1.4** A
